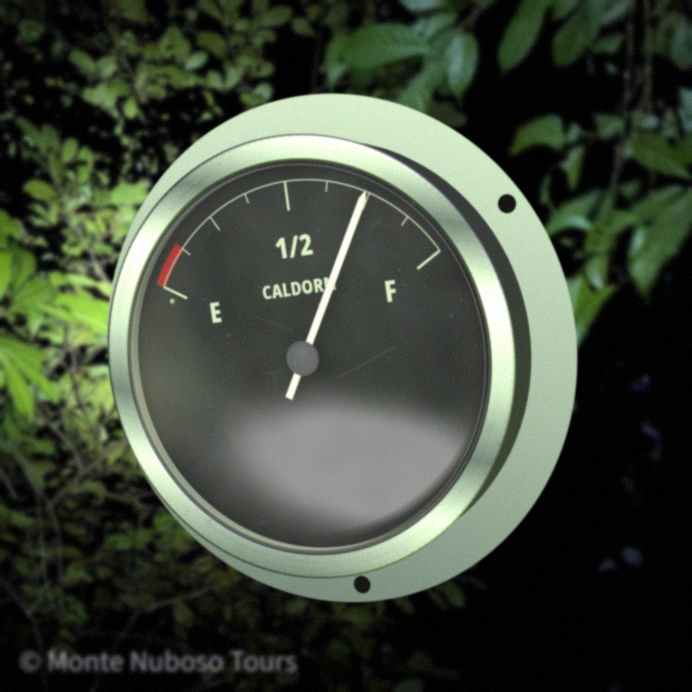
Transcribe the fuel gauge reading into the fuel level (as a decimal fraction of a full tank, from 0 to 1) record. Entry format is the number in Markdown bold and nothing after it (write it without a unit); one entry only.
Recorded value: **0.75**
